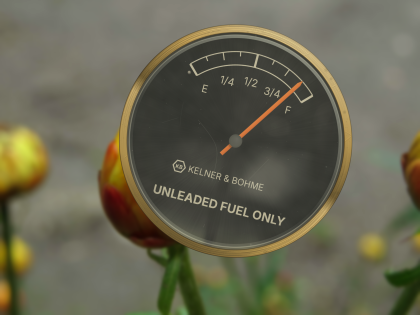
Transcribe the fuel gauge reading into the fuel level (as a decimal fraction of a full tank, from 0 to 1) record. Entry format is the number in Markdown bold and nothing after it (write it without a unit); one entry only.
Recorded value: **0.875**
